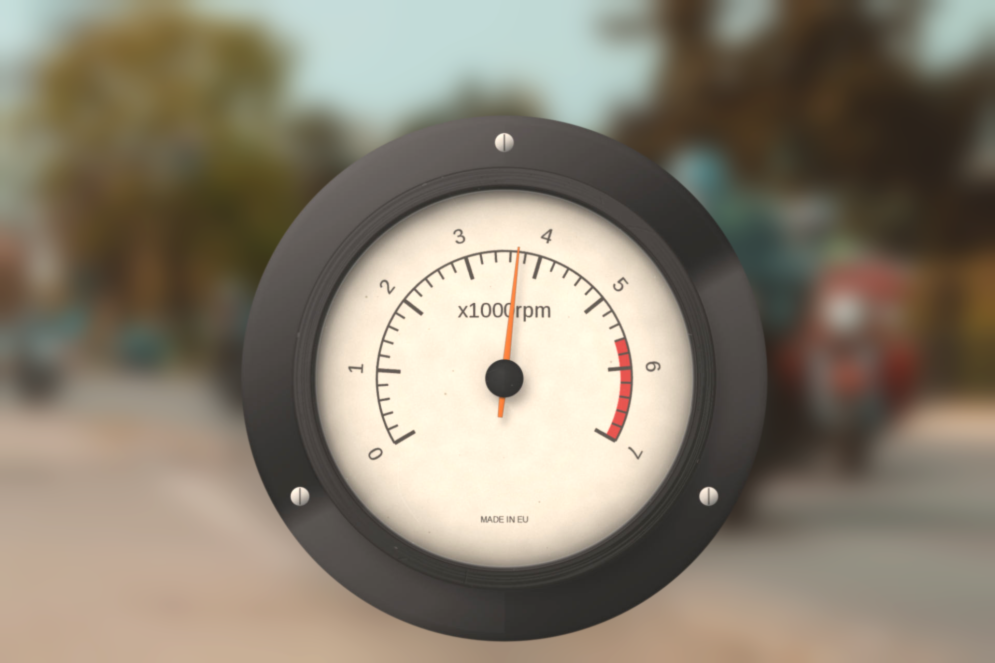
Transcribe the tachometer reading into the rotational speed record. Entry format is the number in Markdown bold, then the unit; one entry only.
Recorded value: **3700** rpm
